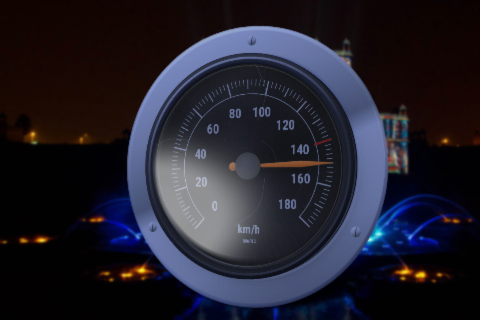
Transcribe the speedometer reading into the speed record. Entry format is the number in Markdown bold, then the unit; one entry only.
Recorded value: **150** km/h
